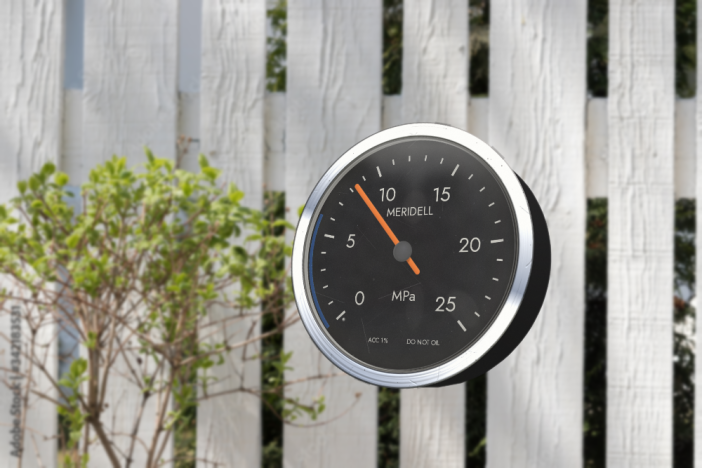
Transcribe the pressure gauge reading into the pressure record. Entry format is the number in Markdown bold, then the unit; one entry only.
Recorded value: **8.5** MPa
